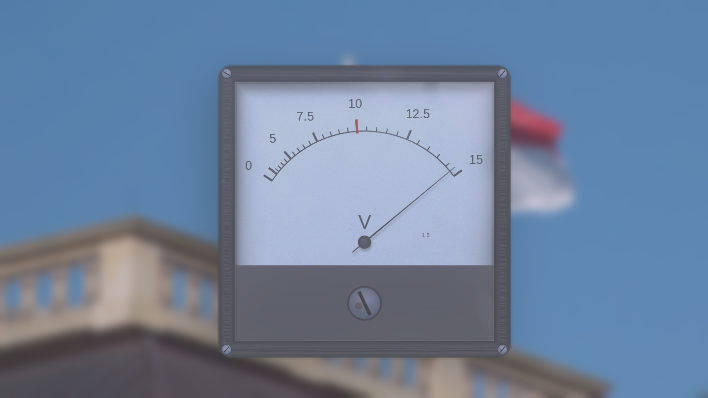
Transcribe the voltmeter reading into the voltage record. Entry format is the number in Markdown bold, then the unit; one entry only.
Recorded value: **14.75** V
